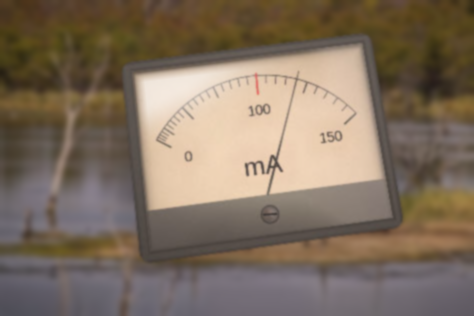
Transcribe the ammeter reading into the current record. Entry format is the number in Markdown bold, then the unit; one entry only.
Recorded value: **120** mA
